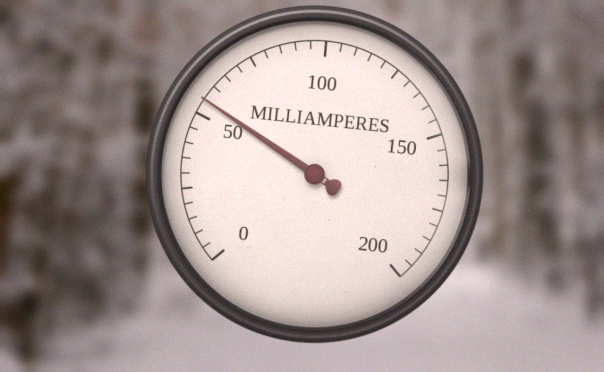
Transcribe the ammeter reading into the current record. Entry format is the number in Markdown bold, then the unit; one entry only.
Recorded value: **55** mA
